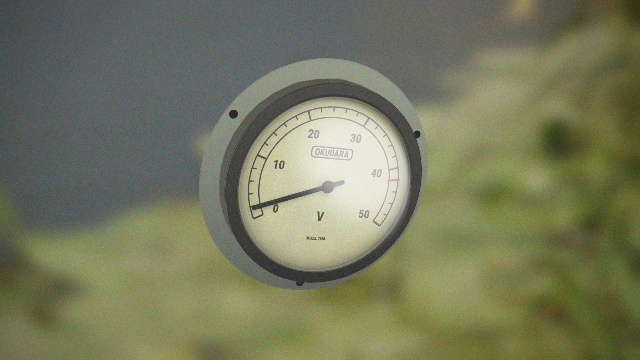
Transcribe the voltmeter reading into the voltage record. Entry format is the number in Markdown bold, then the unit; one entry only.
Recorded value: **2** V
